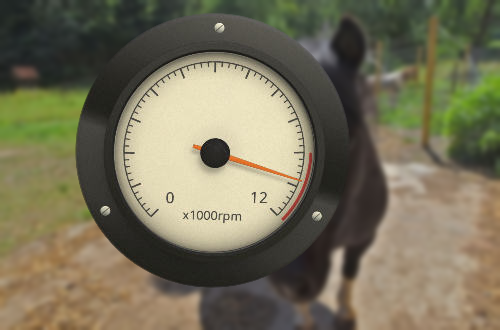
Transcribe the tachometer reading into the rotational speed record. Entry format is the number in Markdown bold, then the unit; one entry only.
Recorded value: **10800** rpm
